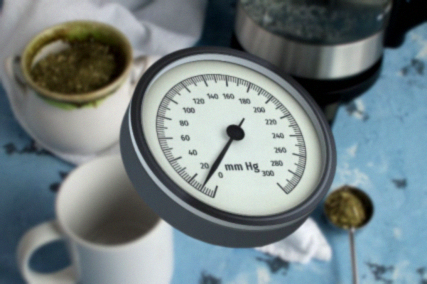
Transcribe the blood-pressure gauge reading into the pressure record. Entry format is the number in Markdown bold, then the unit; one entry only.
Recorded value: **10** mmHg
